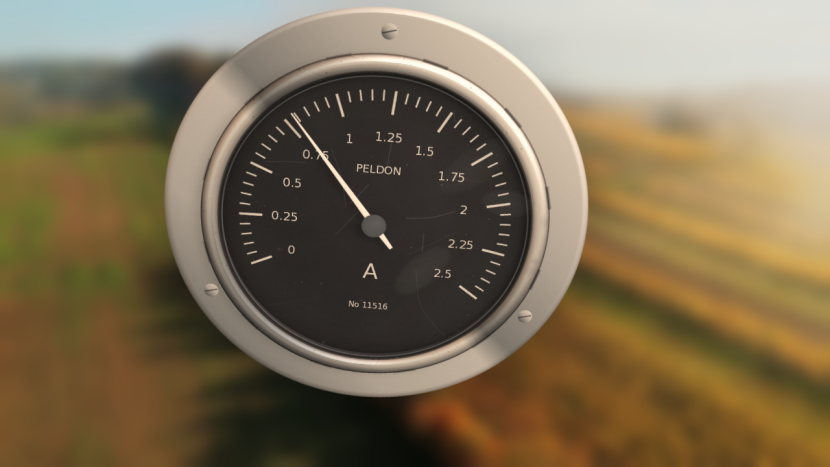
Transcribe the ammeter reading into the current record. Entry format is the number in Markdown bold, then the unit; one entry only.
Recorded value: **0.8** A
